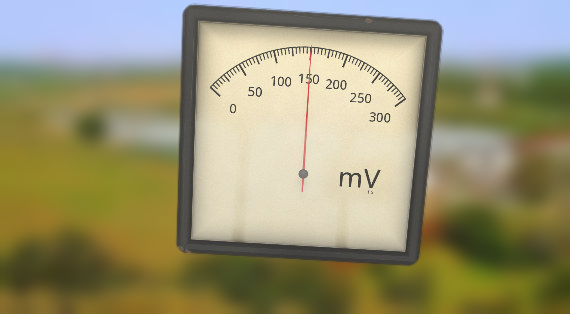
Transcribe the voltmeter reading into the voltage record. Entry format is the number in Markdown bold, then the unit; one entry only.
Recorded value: **150** mV
